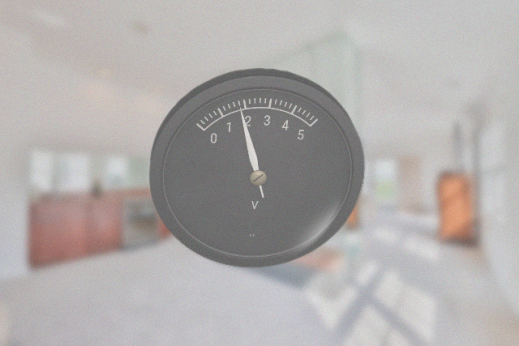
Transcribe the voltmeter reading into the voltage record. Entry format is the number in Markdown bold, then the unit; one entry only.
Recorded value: **1.8** V
